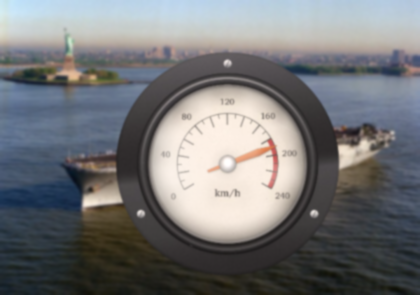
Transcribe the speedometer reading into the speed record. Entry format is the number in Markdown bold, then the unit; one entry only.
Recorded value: **190** km/h
